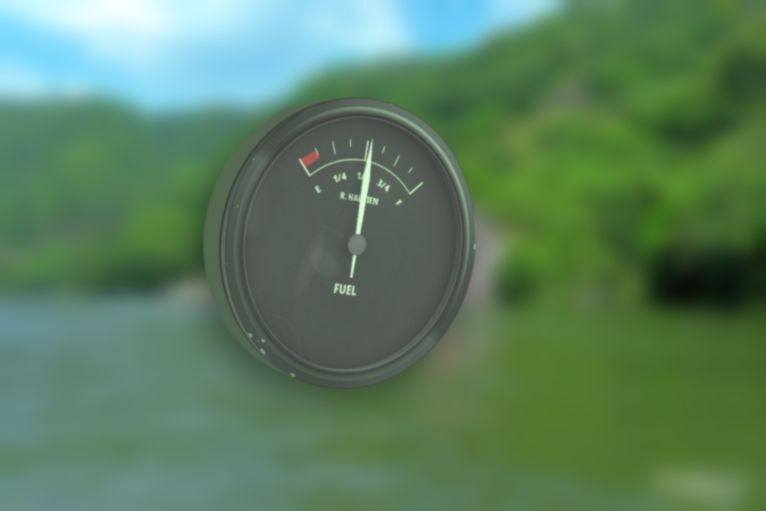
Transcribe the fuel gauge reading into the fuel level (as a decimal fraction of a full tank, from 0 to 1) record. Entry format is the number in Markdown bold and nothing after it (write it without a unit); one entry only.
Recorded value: **0.5**
